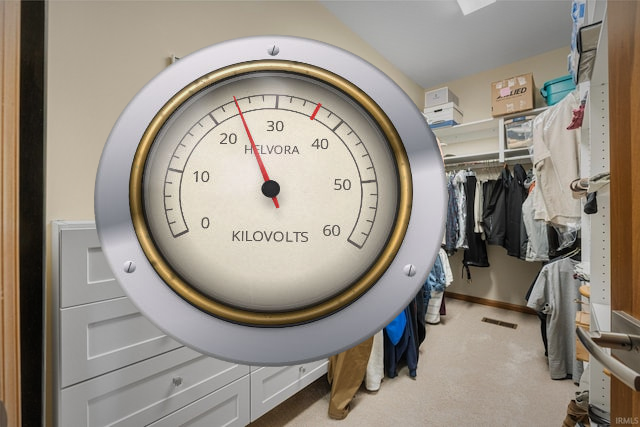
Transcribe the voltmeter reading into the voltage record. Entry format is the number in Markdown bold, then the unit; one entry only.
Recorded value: **24** kV
